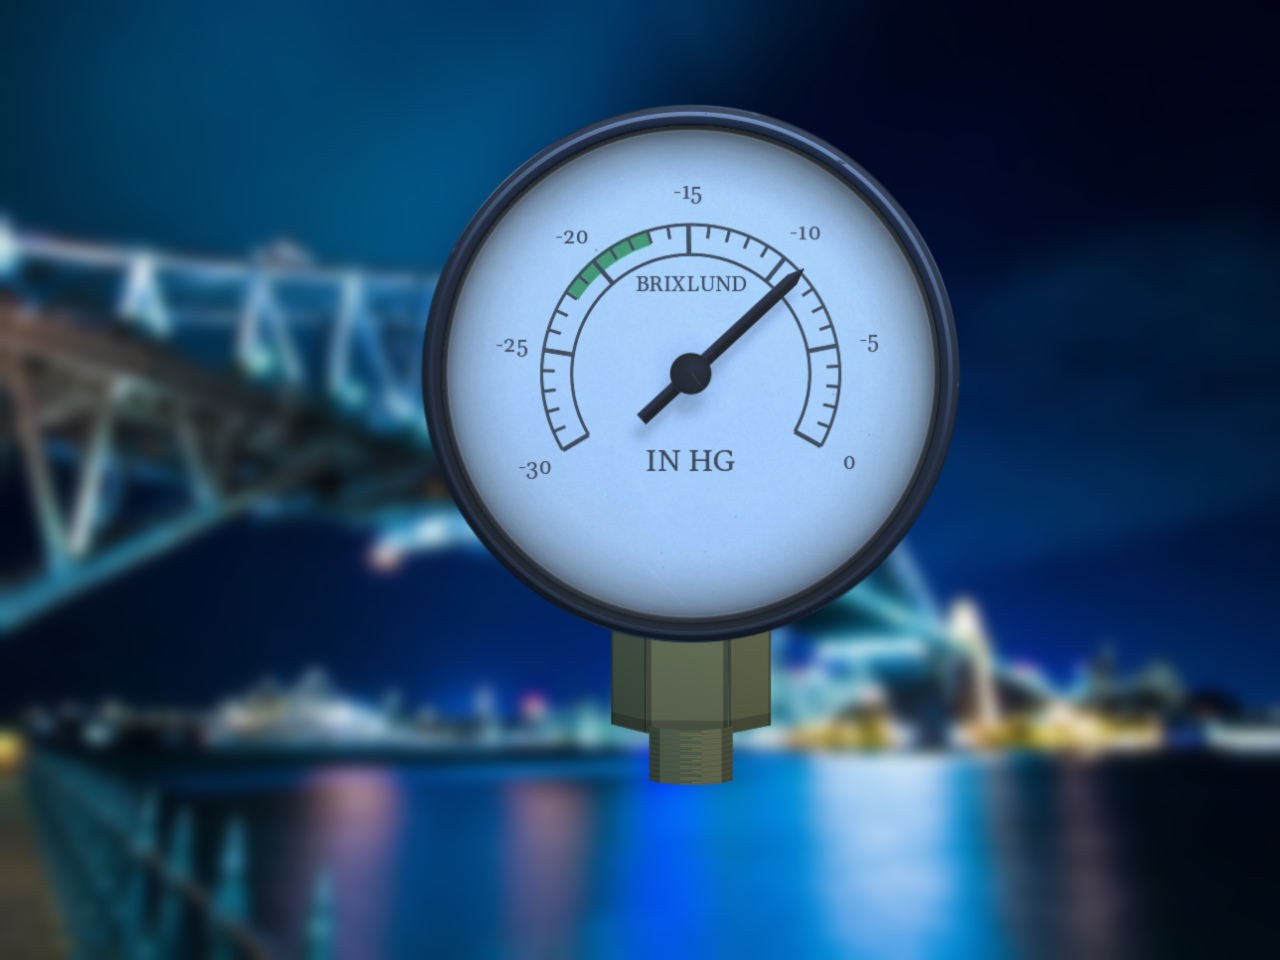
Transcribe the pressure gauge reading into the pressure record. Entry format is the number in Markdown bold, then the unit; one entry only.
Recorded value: **-9** inHg
